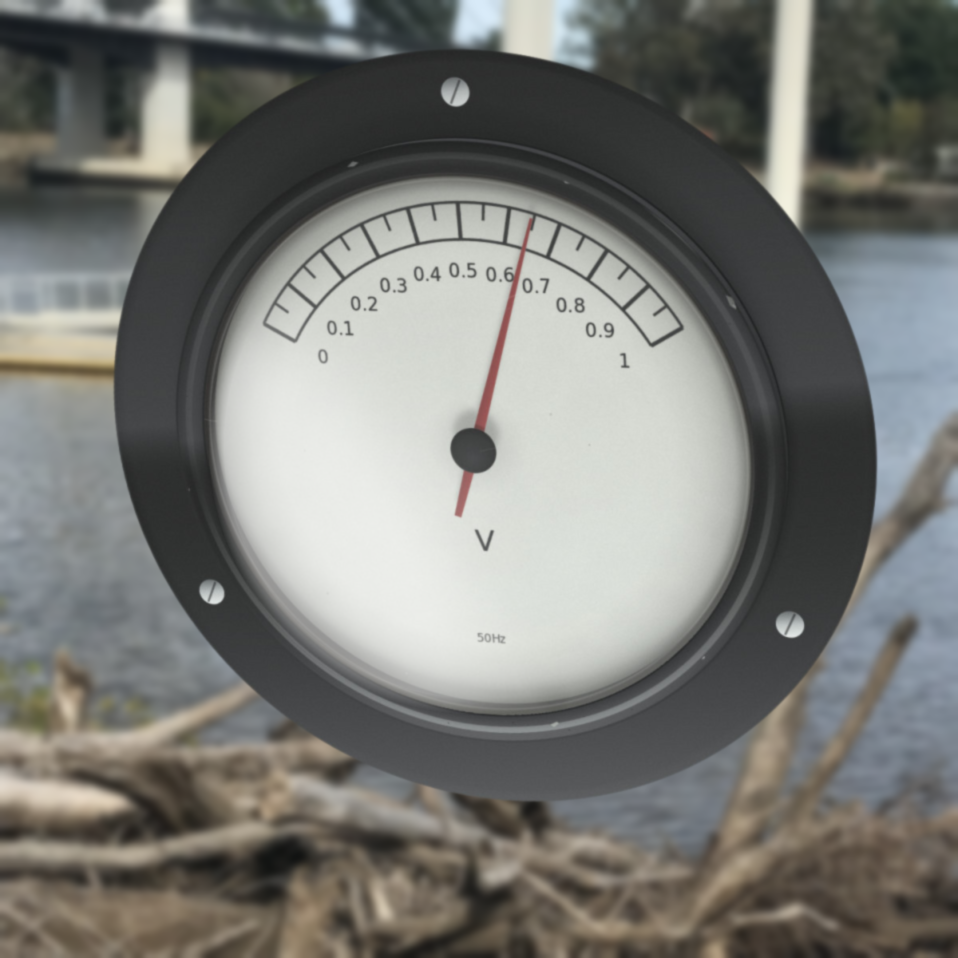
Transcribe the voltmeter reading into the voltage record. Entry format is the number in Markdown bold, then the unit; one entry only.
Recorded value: **0.65** V
